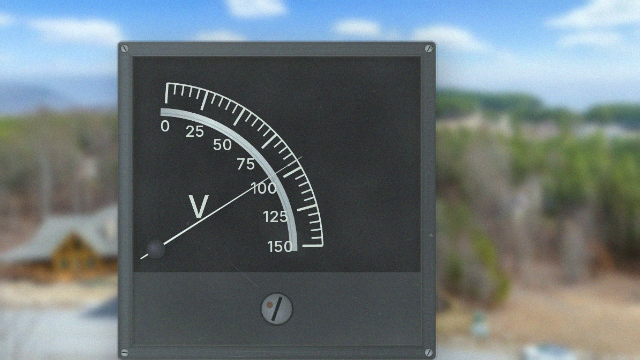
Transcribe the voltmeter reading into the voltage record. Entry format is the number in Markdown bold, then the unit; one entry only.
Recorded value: **95** V
